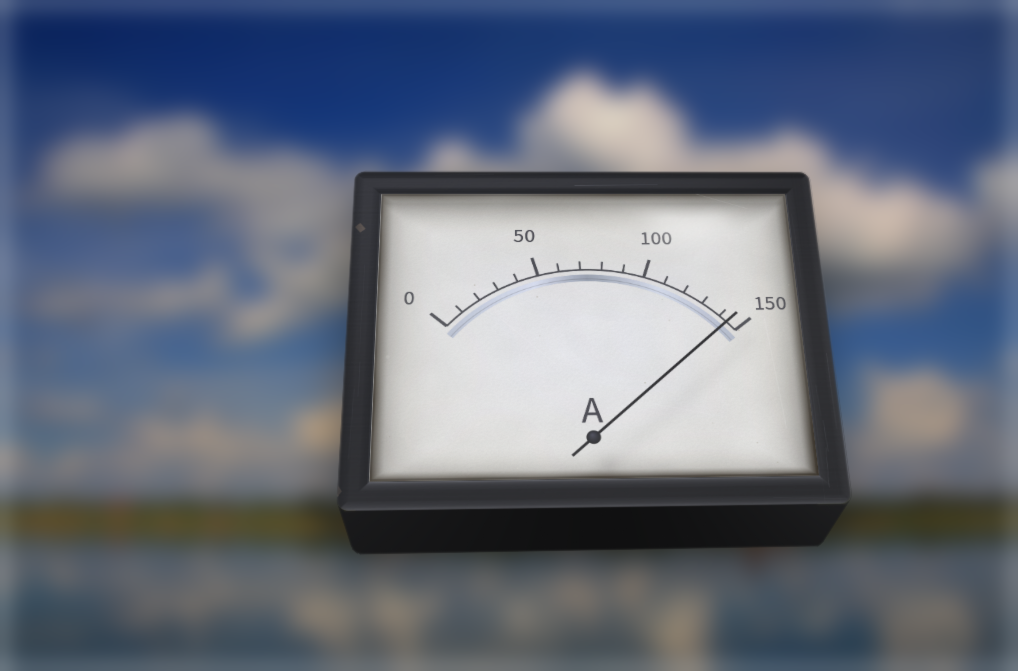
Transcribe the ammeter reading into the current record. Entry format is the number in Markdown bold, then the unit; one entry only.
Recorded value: **145** A
